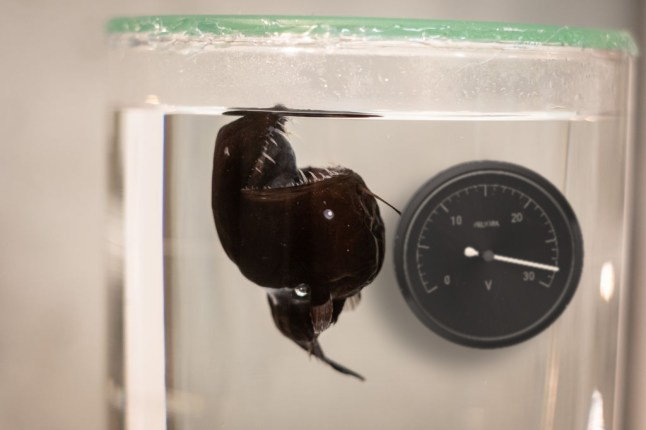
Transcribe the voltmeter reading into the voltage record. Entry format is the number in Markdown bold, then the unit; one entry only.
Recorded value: **28** V
